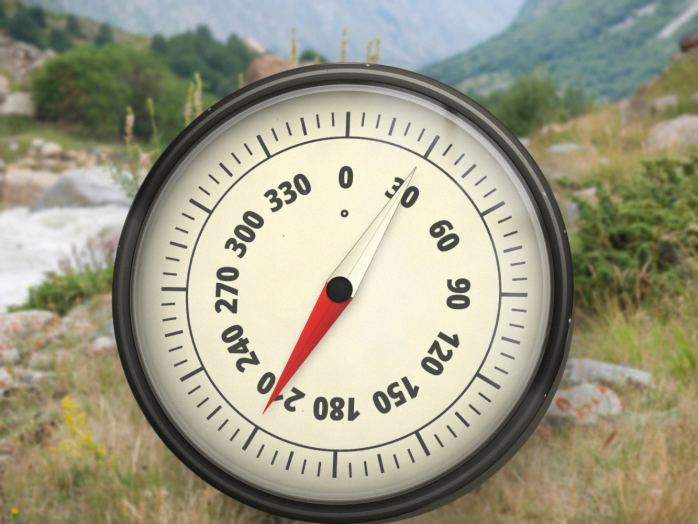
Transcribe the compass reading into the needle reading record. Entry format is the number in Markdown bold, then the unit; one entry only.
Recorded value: **210** °
